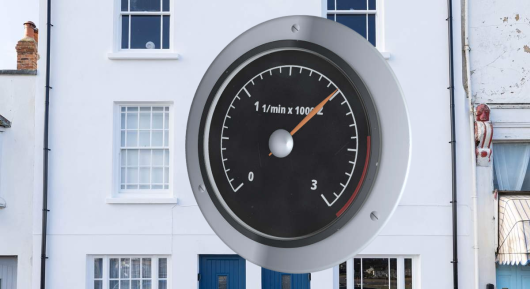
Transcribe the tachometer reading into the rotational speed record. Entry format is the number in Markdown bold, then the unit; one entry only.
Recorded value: **2000** rpm
